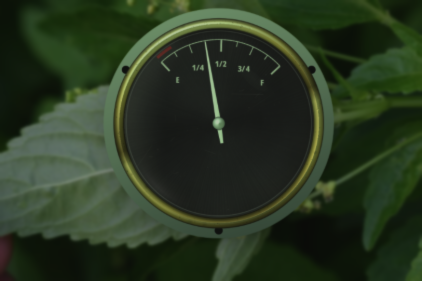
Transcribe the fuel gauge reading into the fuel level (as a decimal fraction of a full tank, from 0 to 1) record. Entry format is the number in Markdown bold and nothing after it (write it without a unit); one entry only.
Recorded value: **0.375**
